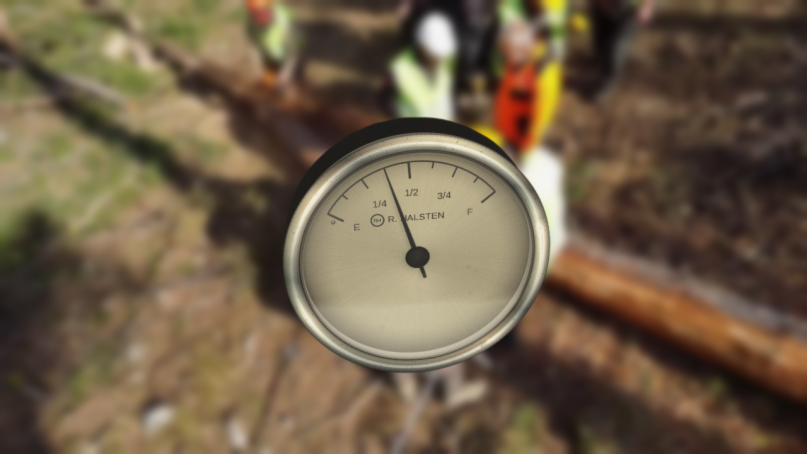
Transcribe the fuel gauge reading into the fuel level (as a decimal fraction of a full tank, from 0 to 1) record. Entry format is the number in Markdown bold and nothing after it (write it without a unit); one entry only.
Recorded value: **0.375**
